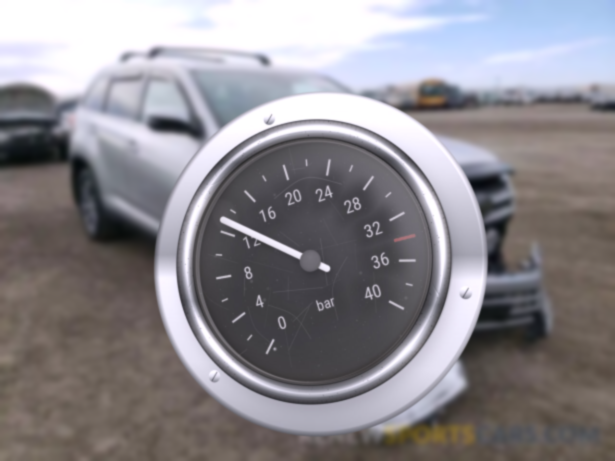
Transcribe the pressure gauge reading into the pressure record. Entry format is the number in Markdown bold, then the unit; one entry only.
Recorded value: **13** bar
